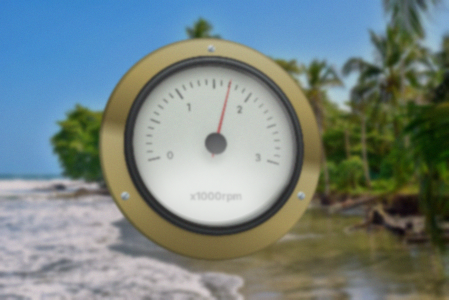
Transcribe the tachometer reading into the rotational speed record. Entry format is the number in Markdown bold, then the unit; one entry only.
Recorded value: **1700** rpm
